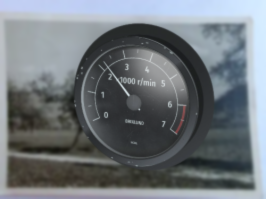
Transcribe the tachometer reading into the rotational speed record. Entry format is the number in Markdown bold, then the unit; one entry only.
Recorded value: **2250** rpm
